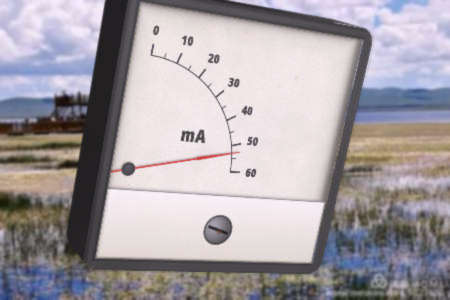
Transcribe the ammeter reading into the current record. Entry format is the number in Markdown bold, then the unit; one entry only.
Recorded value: **52.5** mA
